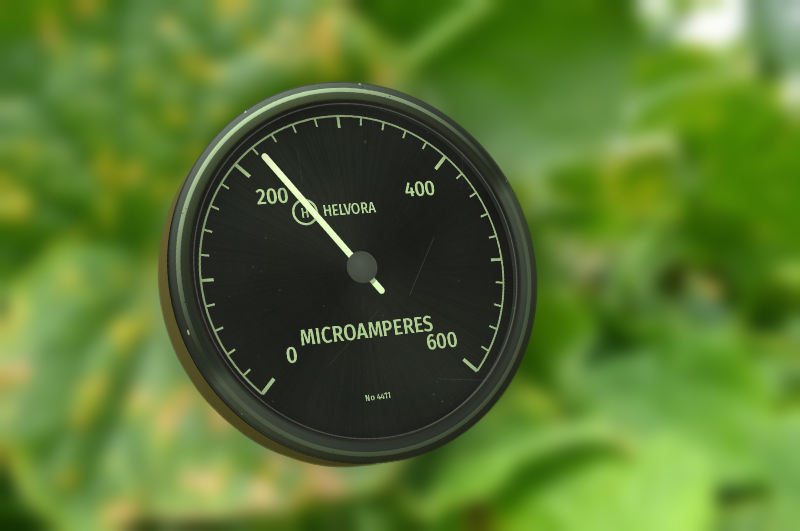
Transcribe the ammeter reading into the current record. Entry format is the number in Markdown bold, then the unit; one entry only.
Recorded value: **220** µA
